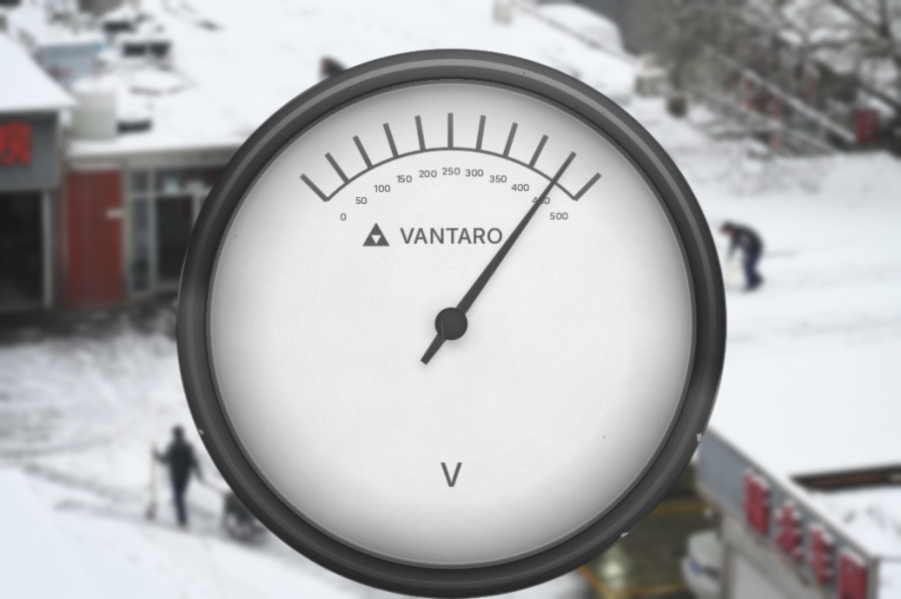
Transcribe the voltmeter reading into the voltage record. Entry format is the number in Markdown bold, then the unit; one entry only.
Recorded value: **450** V
